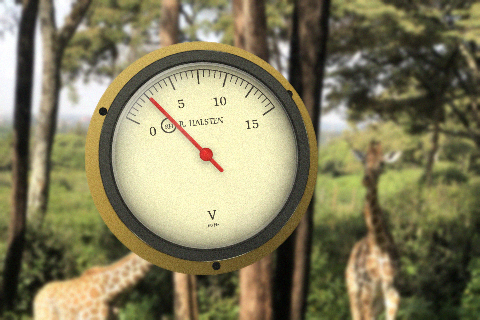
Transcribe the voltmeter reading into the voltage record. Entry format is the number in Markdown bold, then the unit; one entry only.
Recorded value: **2.5** V
